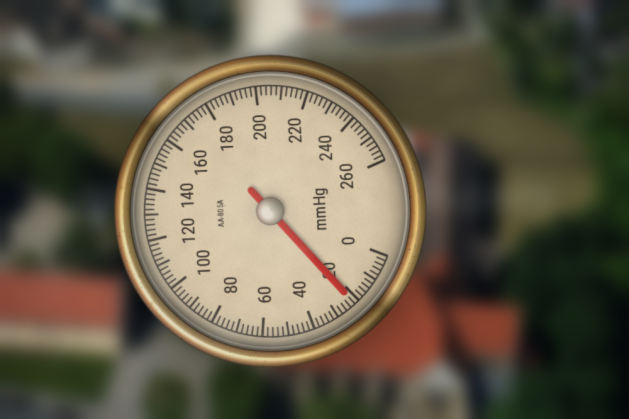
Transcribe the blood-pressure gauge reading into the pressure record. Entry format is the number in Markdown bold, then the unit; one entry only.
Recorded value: **22** mmHg
